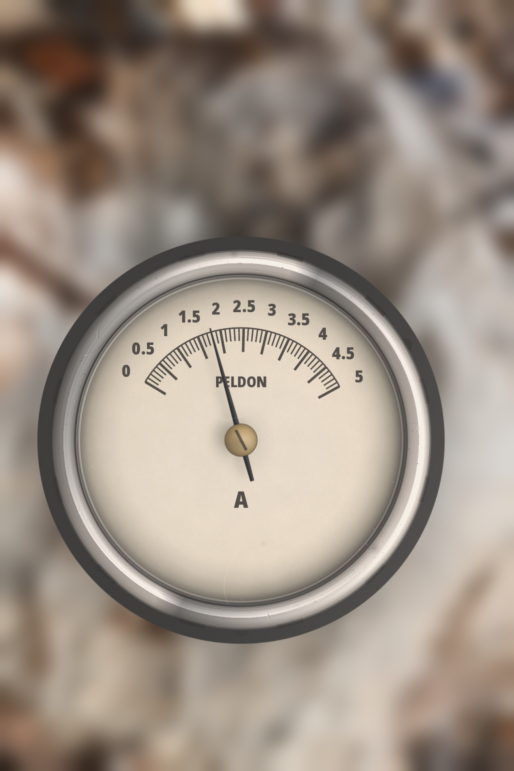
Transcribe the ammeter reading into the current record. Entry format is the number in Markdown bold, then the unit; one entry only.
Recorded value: **1.8** A
